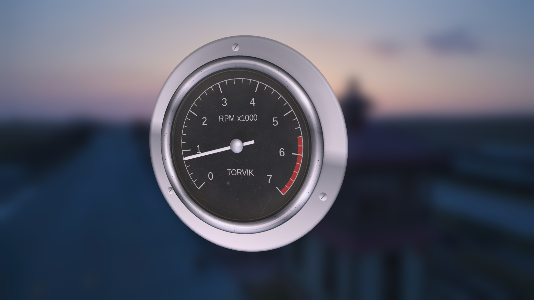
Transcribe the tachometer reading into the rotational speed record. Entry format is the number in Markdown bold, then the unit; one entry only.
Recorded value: **800** rpm
